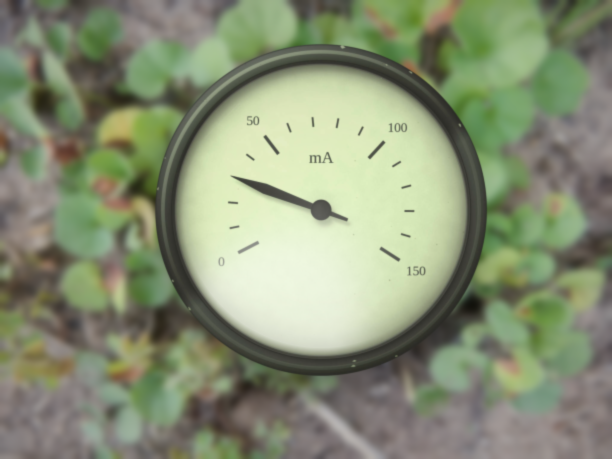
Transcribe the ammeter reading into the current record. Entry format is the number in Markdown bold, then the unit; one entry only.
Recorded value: **30** mA
